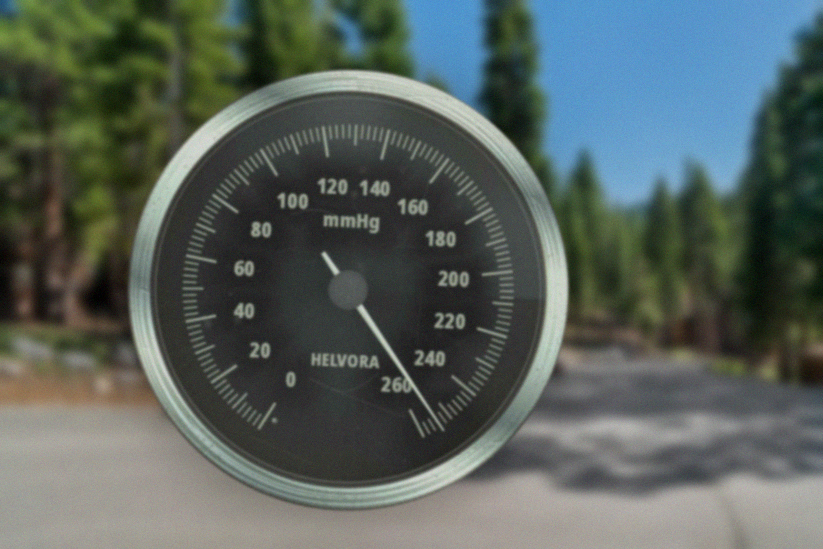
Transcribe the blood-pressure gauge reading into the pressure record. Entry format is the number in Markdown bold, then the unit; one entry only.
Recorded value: **254** mmHg
